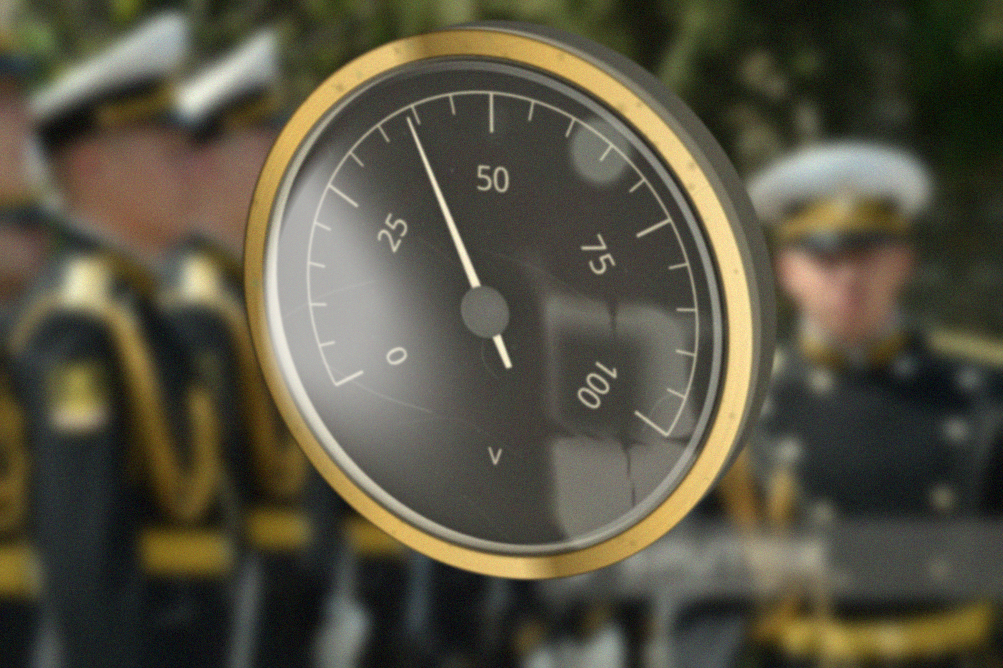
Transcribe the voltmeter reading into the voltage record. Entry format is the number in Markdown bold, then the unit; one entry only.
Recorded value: **40** V
